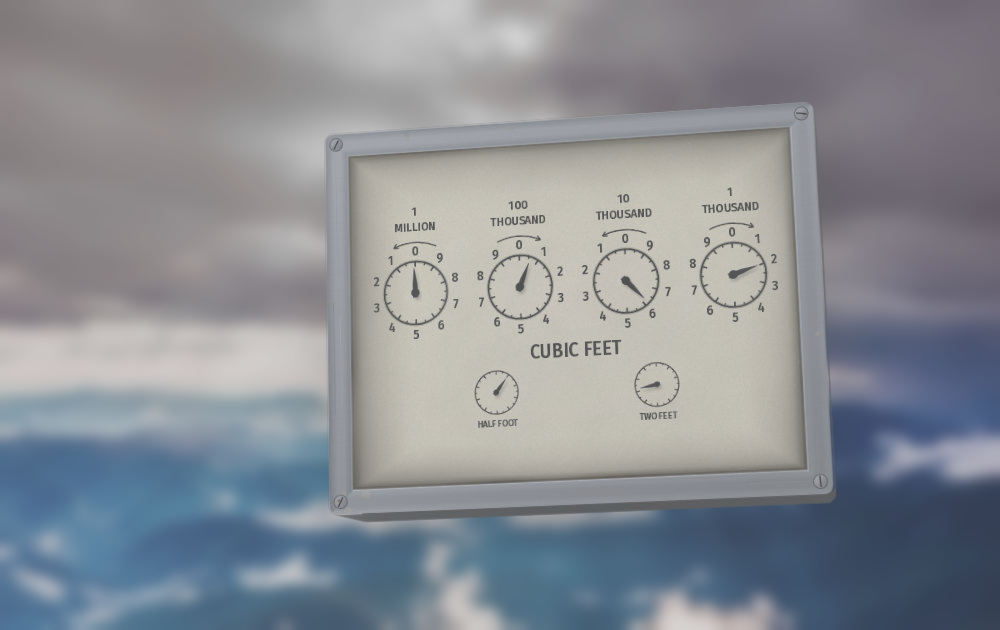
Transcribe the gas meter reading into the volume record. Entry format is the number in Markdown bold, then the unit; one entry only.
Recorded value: **6200** ft³
